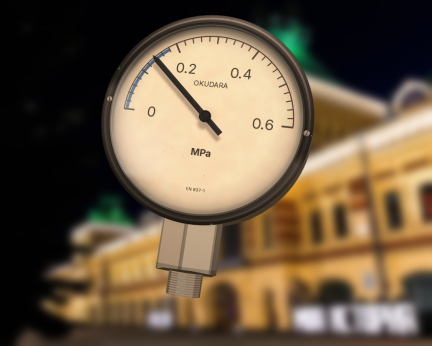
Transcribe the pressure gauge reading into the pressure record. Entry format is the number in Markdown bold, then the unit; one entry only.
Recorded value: **0.14** MPa
